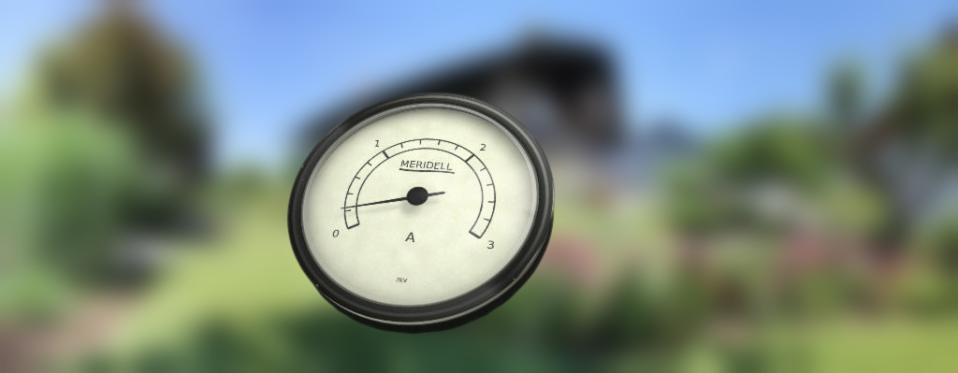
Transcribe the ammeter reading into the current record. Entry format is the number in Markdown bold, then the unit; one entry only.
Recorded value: **0.2** A
